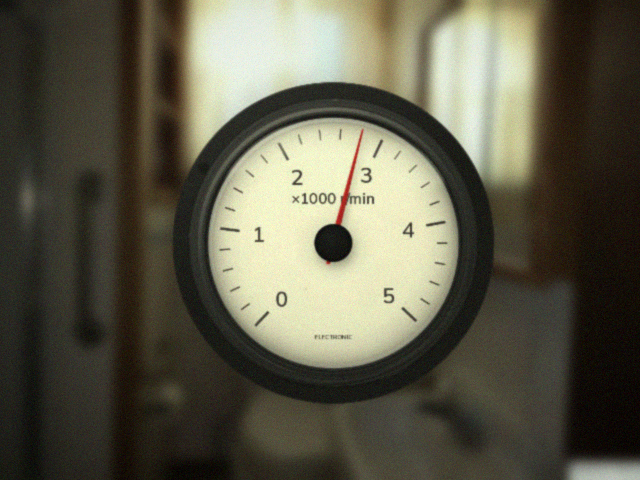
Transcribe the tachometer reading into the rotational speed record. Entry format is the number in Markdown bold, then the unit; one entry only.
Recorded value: **2800** rpm
